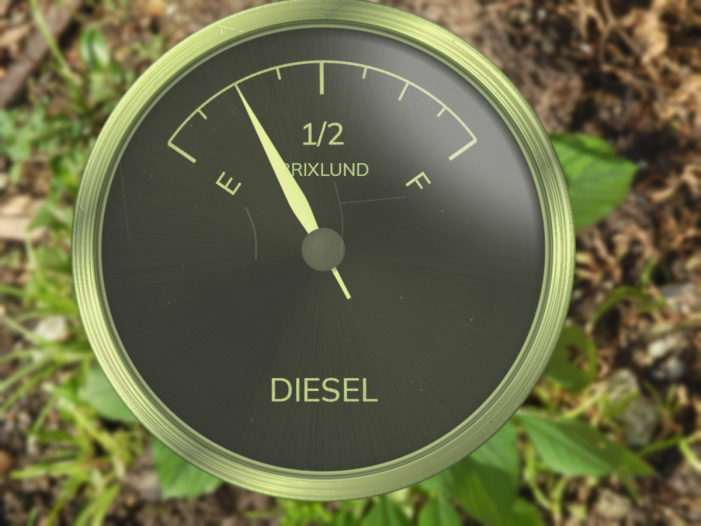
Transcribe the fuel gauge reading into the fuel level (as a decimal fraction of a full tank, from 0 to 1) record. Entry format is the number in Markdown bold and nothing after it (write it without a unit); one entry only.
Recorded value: **0.25**
